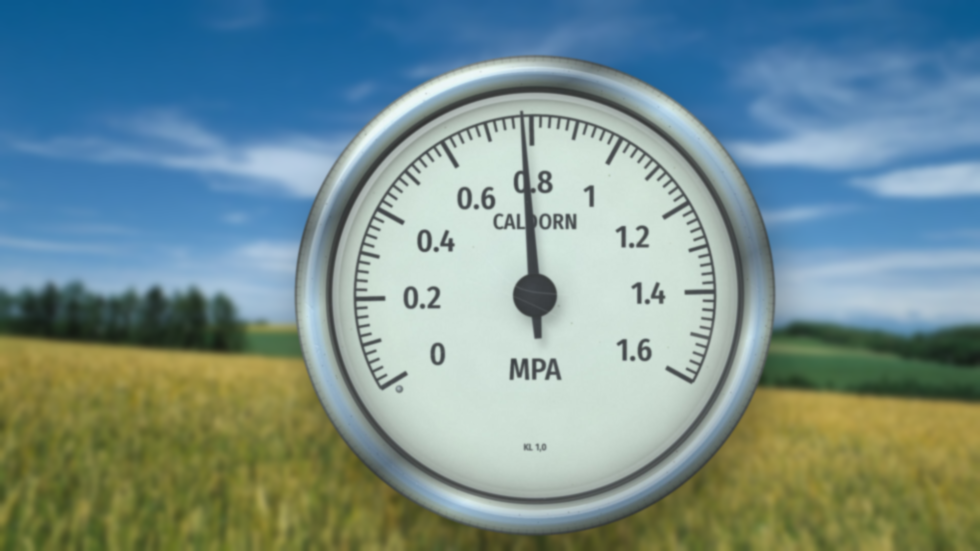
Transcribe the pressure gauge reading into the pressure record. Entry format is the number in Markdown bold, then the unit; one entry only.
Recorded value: **0.78** MPa
